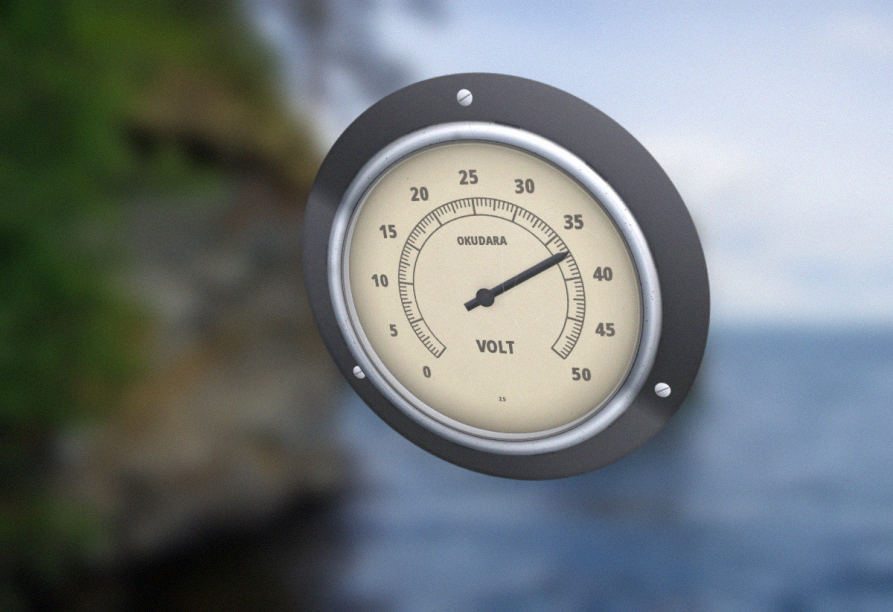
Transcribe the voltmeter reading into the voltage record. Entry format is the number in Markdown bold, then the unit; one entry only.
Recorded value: **37** V
